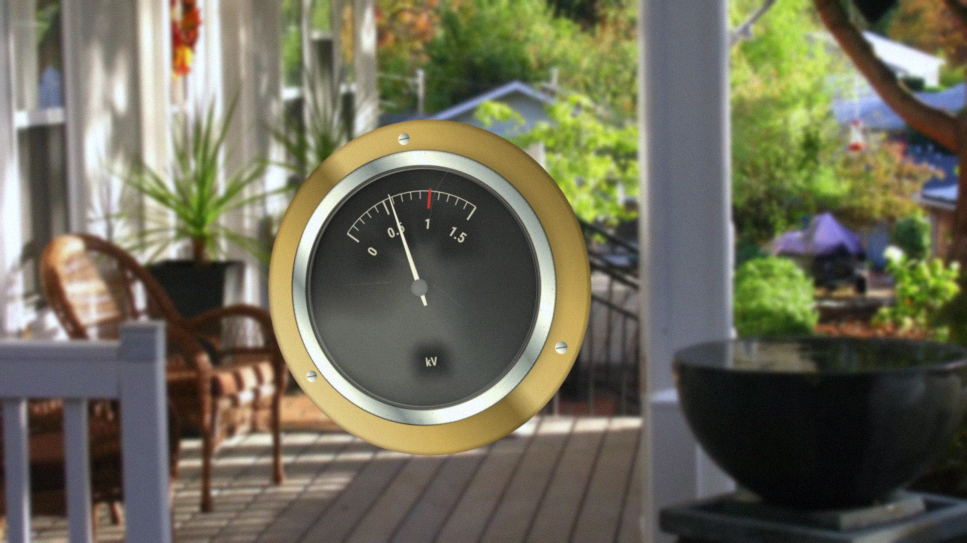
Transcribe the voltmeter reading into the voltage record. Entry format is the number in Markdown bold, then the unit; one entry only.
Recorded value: **0.6** kV
